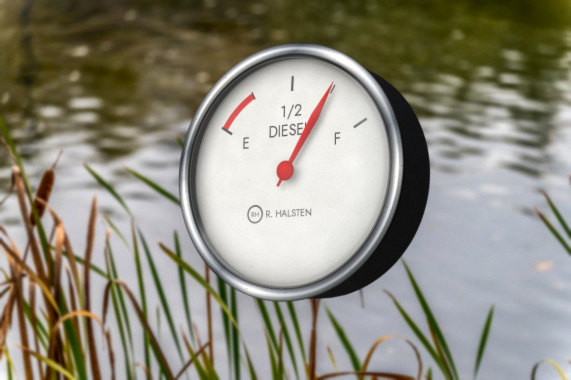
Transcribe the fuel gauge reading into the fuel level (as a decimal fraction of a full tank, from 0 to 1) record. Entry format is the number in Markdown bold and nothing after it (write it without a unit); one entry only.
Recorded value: **0.75**
